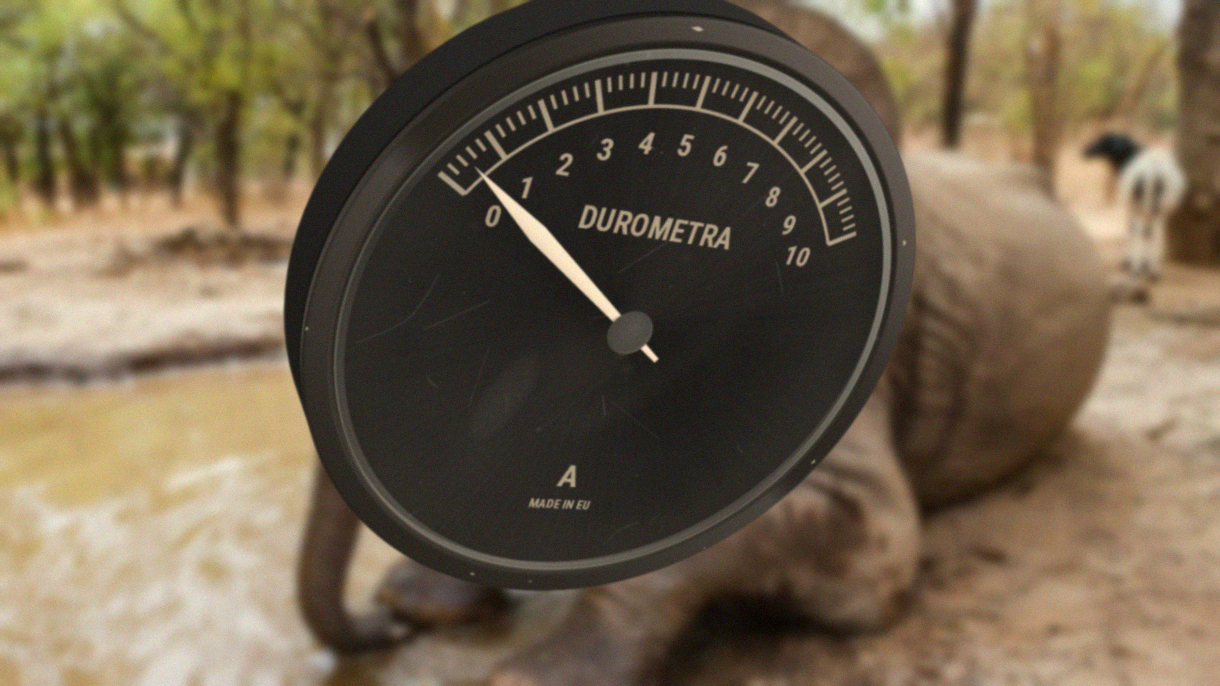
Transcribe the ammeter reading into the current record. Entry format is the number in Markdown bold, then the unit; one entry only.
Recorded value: **0.5** A
